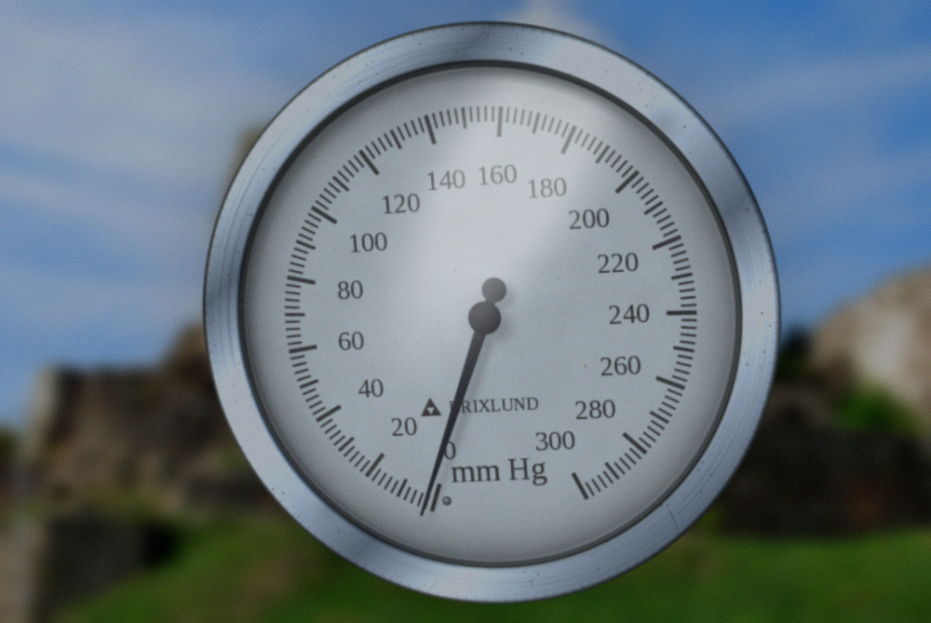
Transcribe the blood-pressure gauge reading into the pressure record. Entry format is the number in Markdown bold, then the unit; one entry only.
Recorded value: **2** mmHg
